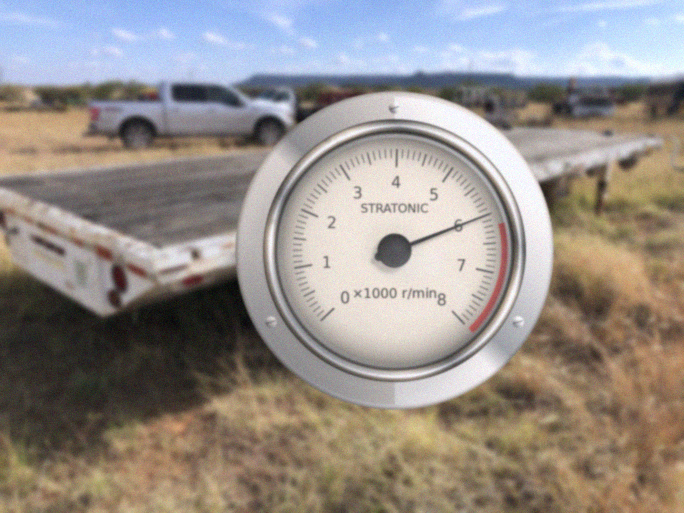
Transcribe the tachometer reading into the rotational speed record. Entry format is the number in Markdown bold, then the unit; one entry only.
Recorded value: **6000** rpm
